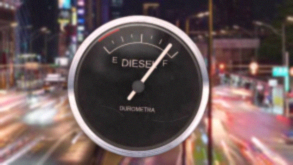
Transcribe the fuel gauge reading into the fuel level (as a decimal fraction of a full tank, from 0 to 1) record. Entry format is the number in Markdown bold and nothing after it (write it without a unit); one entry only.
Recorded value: **0.875**
